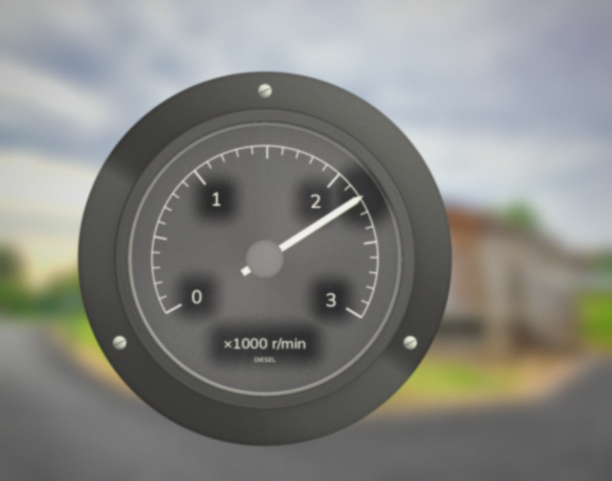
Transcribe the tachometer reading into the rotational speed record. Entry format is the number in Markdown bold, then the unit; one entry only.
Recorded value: **2200** rpm
